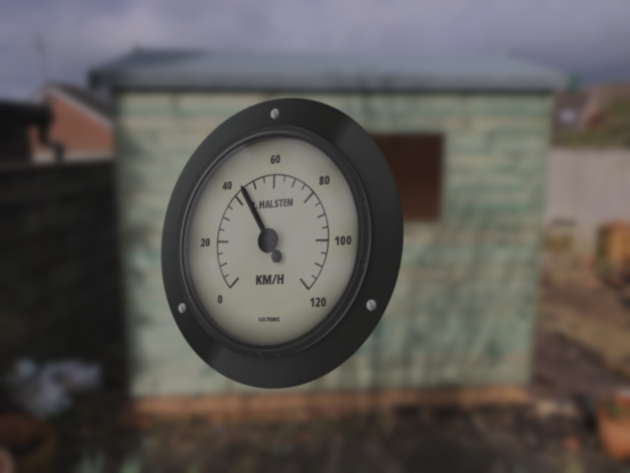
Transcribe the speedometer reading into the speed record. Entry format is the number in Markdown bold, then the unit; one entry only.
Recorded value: **45** km/h
